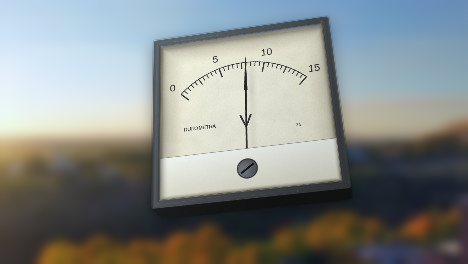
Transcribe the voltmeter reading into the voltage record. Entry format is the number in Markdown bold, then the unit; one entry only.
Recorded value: **8** V
